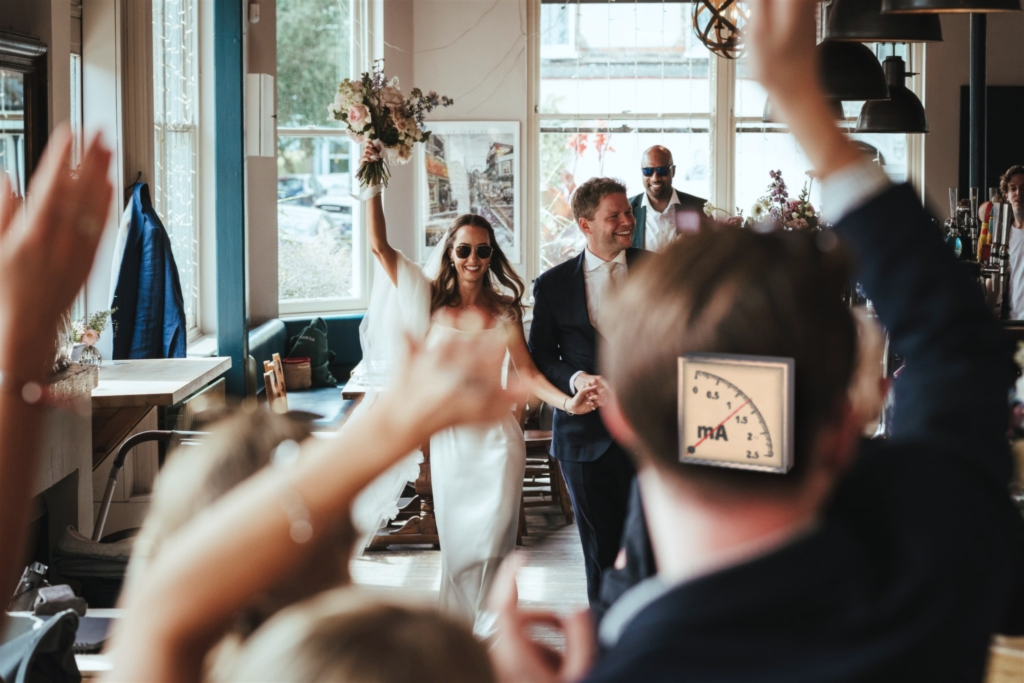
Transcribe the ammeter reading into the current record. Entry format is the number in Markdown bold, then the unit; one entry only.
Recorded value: **1.25** mA
